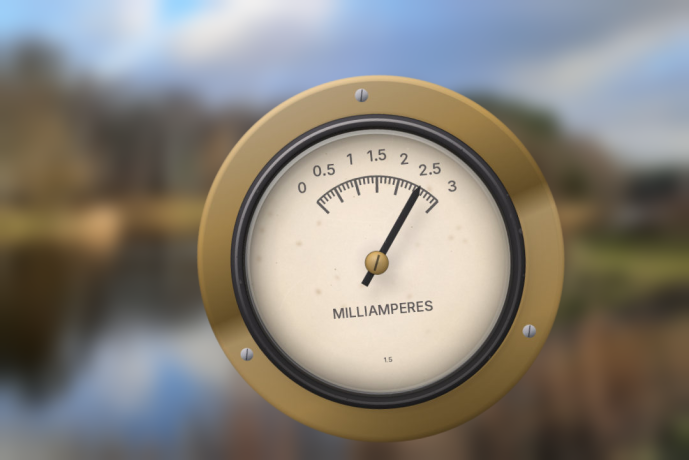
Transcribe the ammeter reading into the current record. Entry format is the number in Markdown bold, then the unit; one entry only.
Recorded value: **2.5** mA
